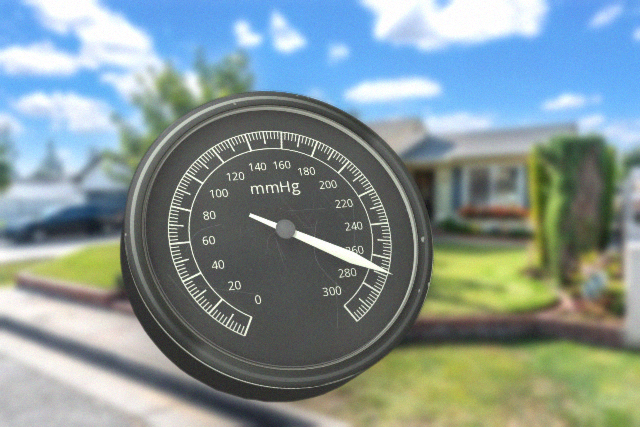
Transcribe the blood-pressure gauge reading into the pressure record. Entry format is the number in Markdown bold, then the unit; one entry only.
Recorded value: **270** mmHg
